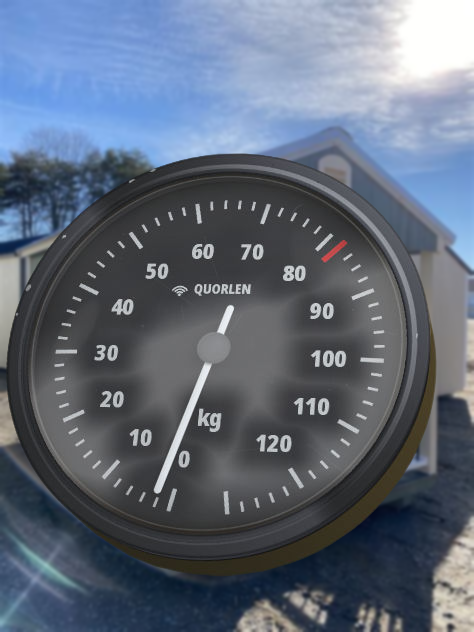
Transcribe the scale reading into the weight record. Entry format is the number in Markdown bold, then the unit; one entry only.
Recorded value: **2** kg
